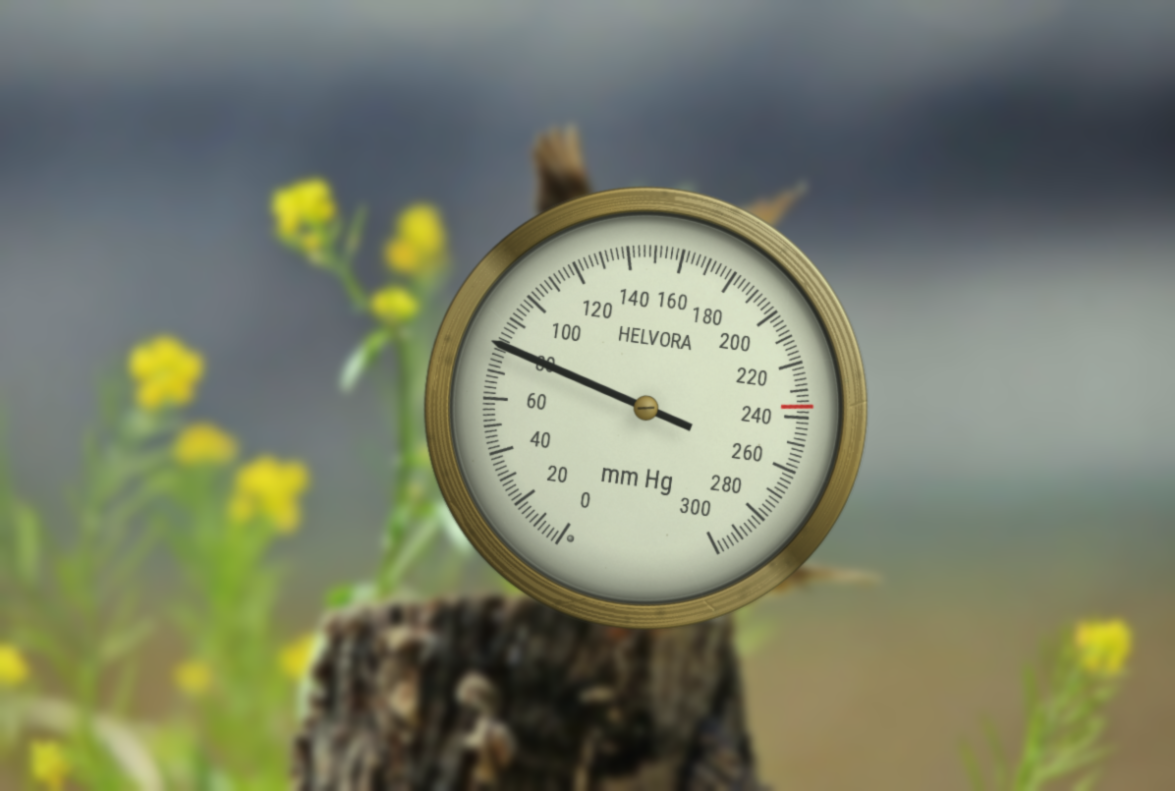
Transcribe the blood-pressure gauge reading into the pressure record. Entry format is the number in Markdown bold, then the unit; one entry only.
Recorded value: **80** mmHg
